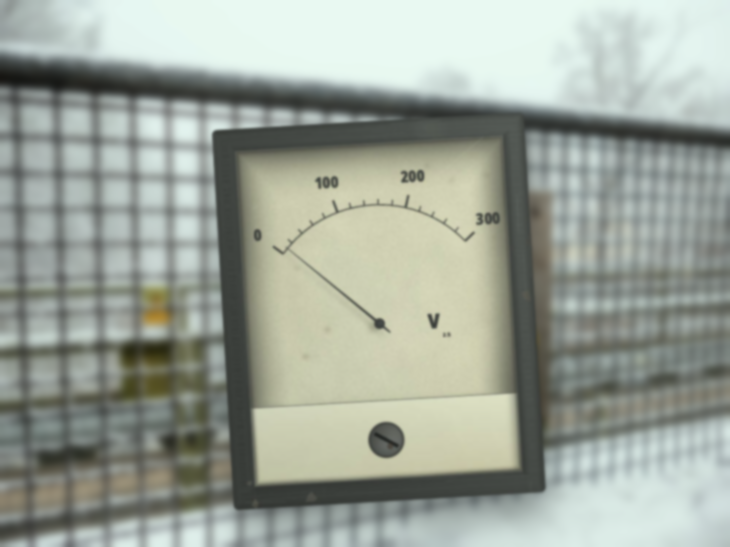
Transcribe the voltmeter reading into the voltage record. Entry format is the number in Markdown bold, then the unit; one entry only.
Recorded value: **10** V
